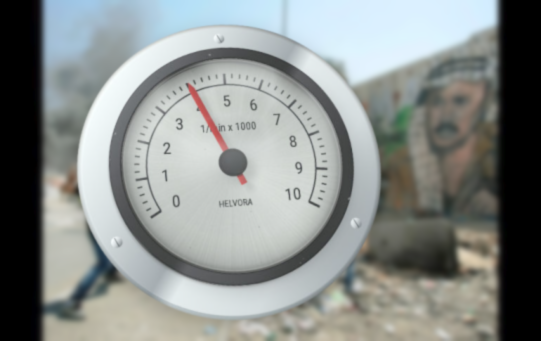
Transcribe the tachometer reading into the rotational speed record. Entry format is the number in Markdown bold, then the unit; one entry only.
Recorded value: **4000** rpm
